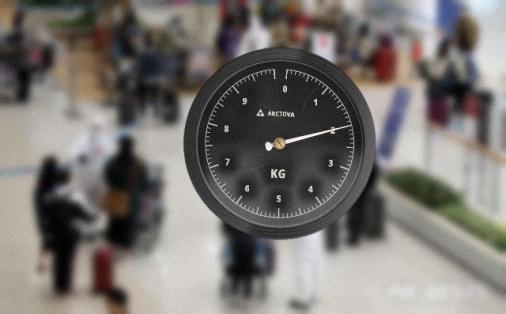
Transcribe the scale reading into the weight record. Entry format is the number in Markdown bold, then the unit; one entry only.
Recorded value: **2** kg
